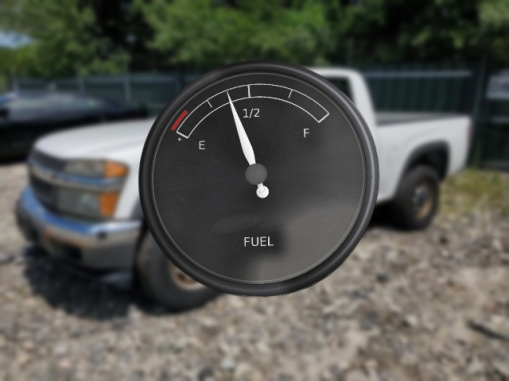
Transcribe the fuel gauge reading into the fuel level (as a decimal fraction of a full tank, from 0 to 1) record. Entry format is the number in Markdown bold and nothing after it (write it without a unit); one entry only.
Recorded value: **0.375**
